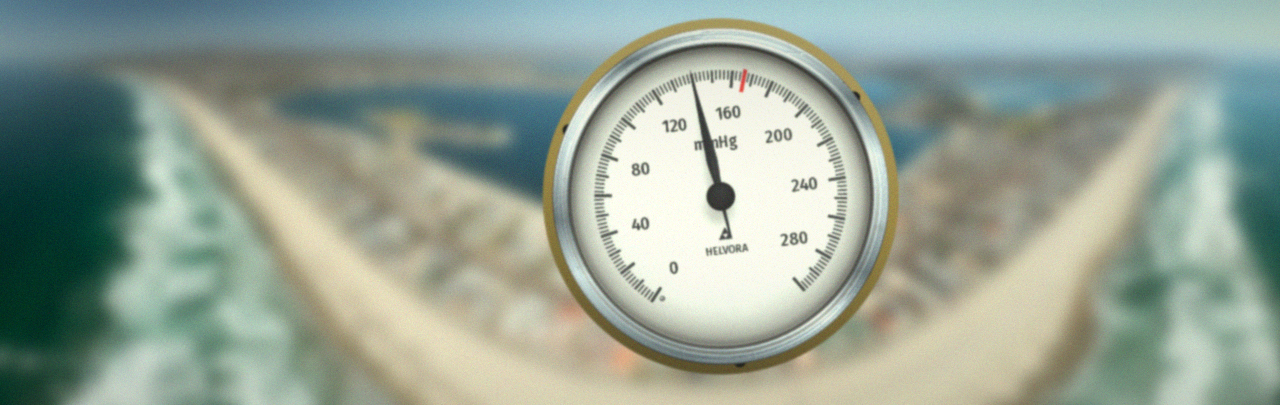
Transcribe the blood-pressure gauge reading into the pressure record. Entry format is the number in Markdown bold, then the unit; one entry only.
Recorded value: **140** mmHg
